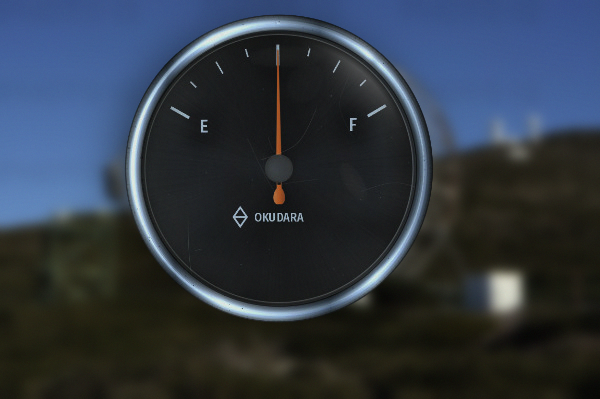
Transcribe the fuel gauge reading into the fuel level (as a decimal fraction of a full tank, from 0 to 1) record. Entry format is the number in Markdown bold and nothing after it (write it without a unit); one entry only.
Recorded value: **0.5**
